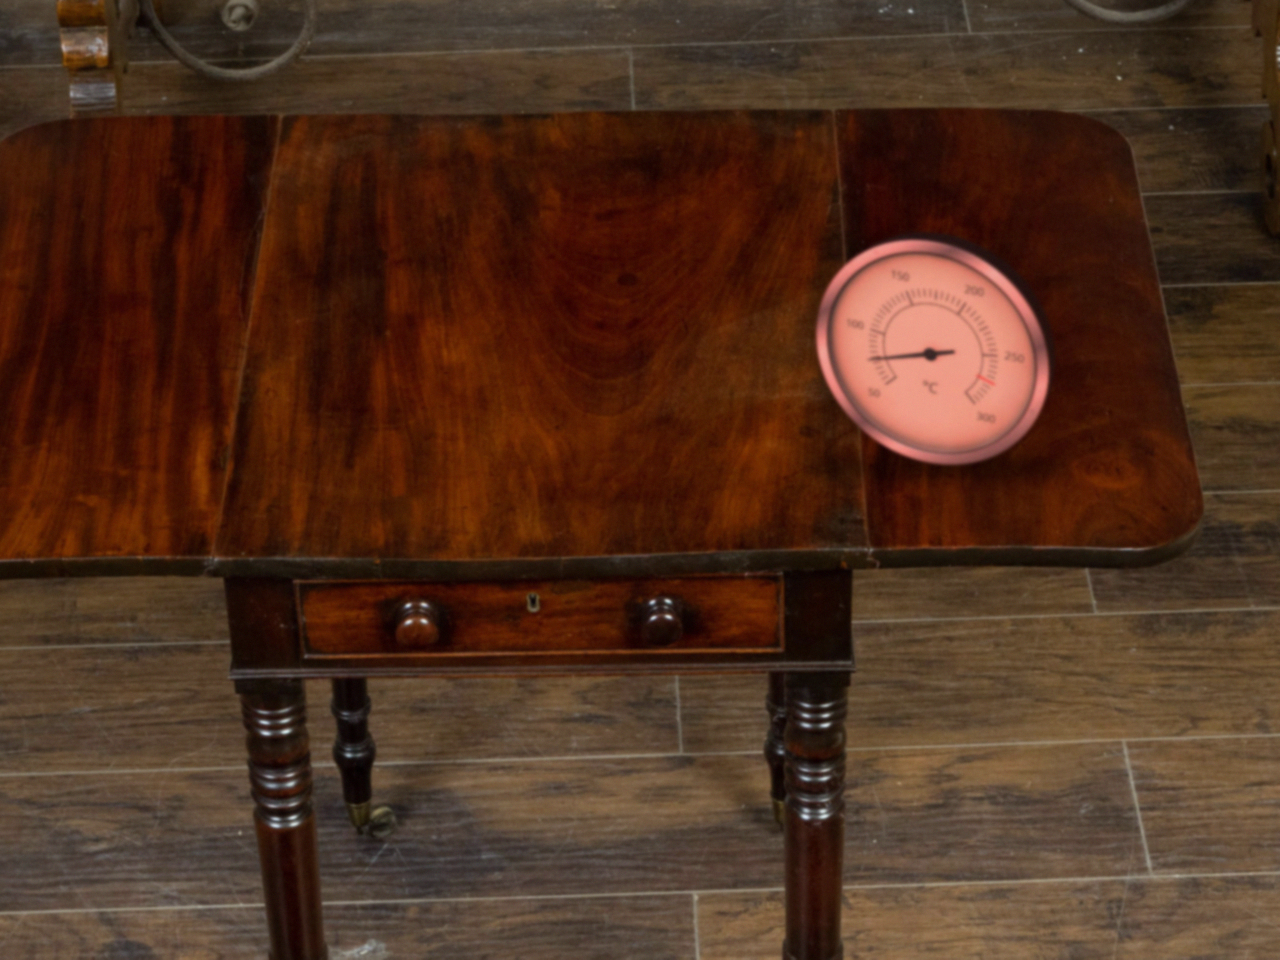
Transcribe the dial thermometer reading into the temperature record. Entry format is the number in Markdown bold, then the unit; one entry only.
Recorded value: **75** °C
